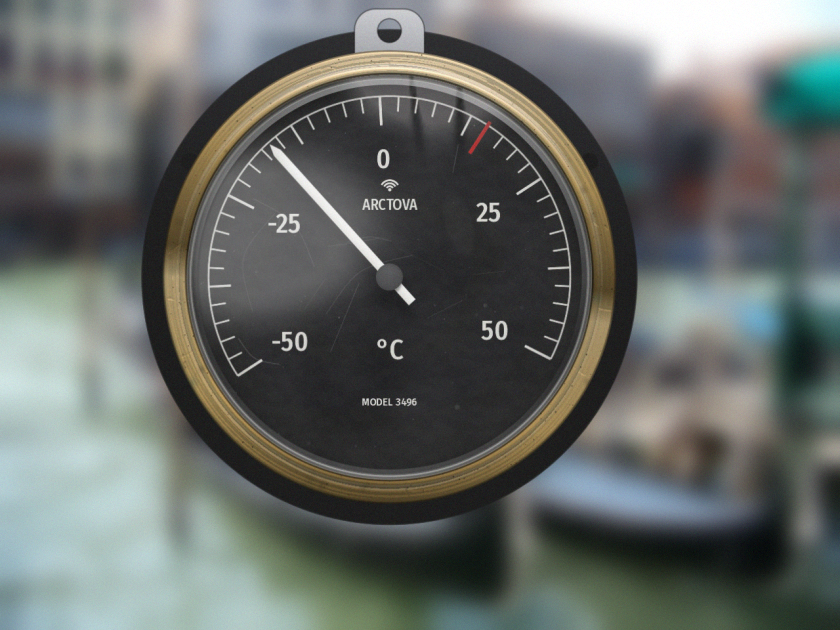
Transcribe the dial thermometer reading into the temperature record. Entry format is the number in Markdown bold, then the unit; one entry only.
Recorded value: **-16.25** °C
